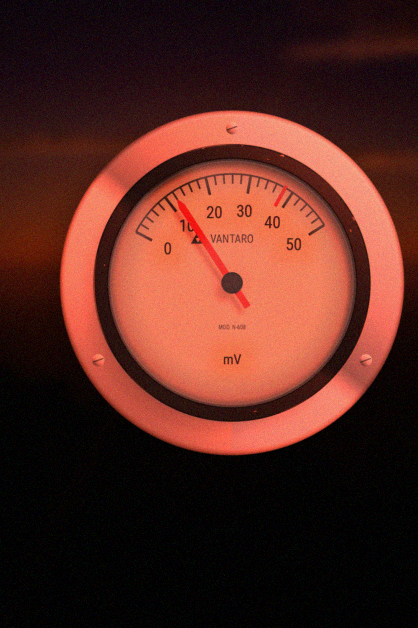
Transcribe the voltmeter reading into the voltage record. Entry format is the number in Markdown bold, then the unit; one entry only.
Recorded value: **12** mV
